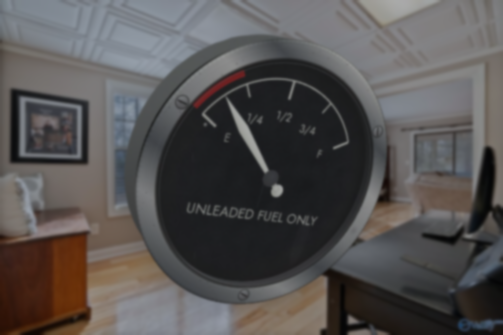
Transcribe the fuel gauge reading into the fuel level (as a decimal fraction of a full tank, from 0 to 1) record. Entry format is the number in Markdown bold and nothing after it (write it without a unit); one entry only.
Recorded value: **0.125**
